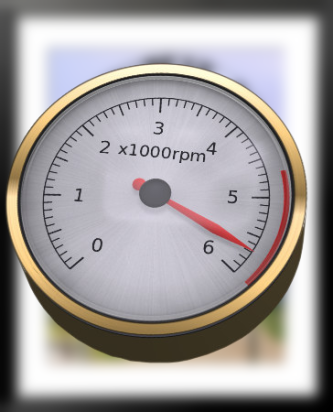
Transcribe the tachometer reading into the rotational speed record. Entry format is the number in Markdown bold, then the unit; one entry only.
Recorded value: **5700** rpm
